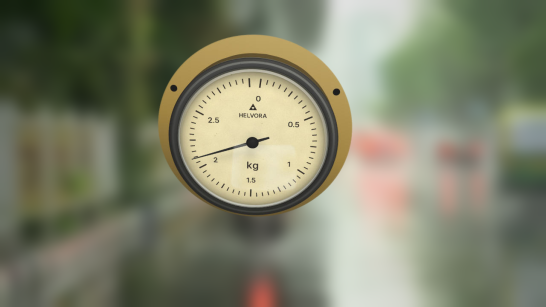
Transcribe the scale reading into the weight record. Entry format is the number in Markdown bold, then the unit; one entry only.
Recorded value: **2.1** kg
